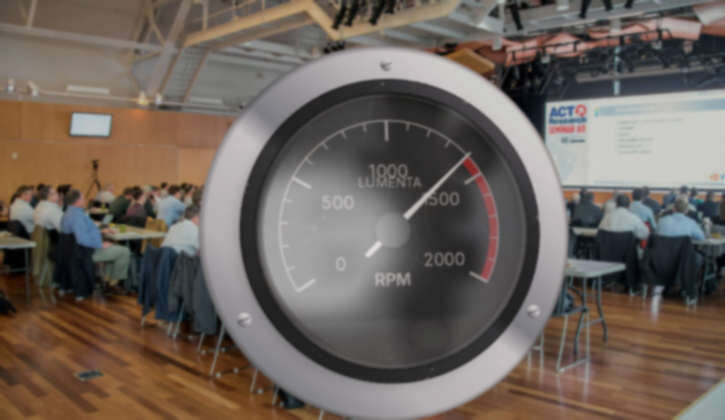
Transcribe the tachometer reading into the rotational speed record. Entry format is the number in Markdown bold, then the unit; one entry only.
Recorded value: **1400** rpm
